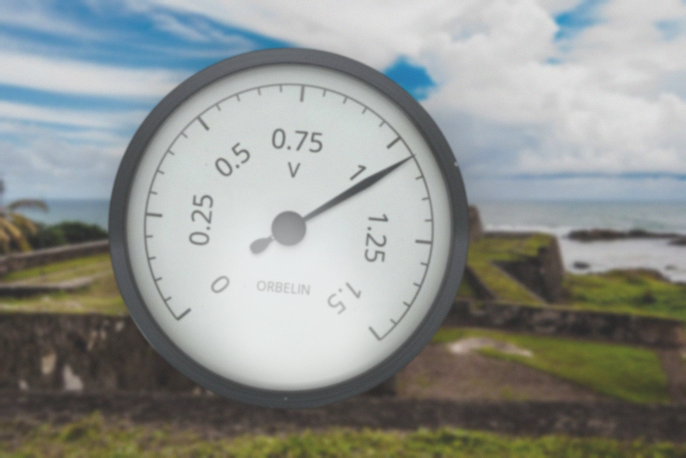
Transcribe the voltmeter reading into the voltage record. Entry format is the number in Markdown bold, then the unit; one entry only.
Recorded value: **1.05** V
